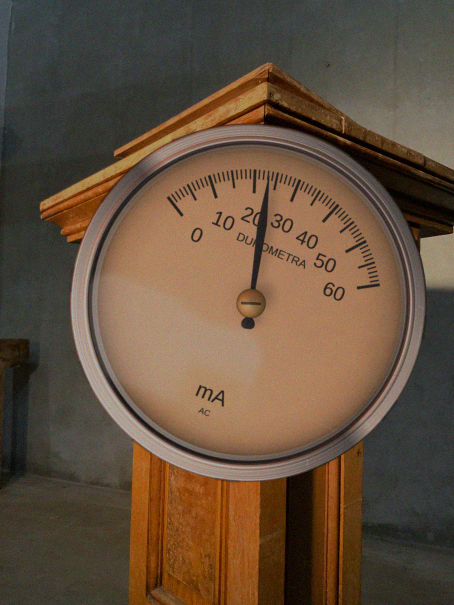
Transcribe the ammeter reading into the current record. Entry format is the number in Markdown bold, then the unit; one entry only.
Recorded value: **23** mA
